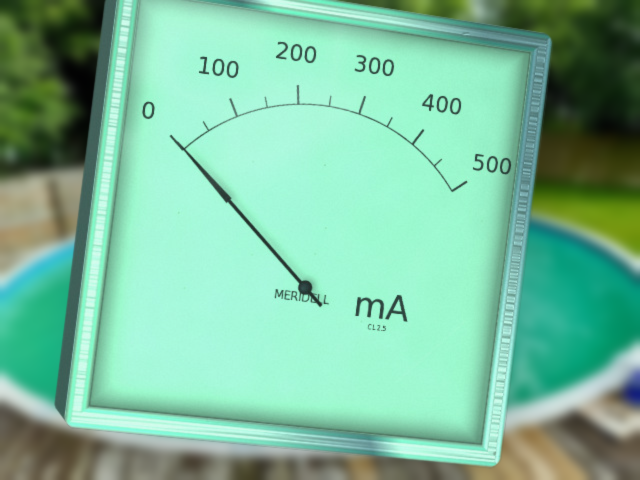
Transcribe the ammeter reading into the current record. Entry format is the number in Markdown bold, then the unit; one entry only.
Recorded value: **0** mA
